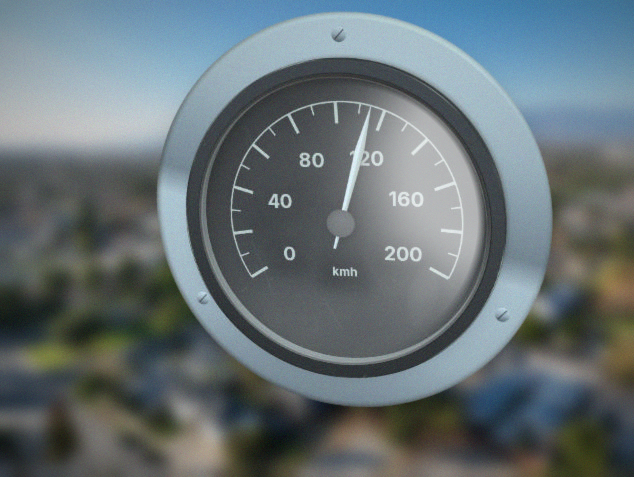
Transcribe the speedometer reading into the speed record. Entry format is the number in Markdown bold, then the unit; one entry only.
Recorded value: **115** km/h
